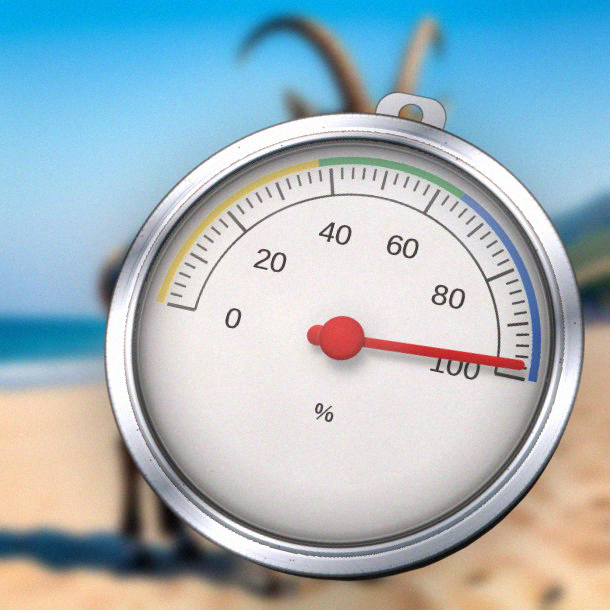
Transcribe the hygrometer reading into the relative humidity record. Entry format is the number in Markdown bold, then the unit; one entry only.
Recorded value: **98** %
